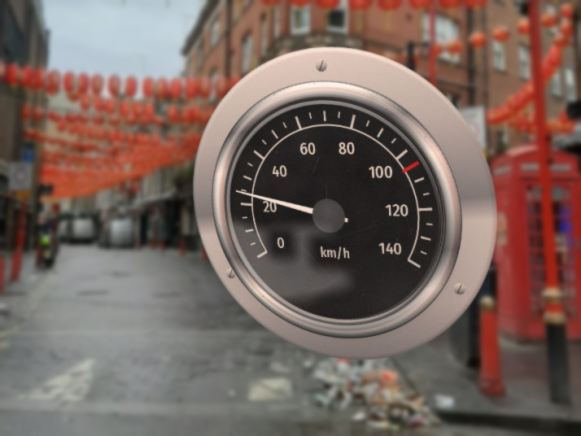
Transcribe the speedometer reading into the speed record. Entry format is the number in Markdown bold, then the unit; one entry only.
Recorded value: **25** km/h
